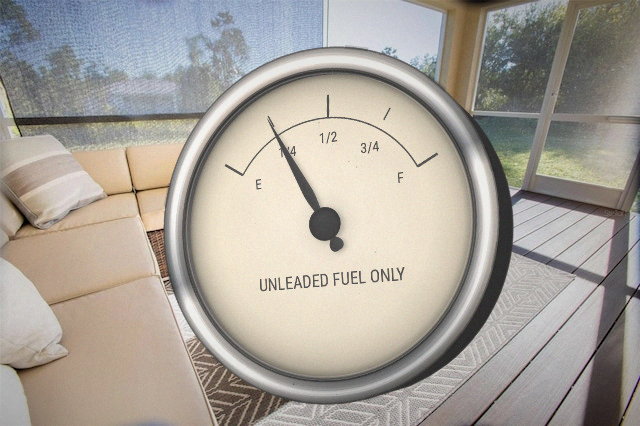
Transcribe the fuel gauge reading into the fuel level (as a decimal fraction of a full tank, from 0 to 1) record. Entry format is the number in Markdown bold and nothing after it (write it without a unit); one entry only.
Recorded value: **0.25**
